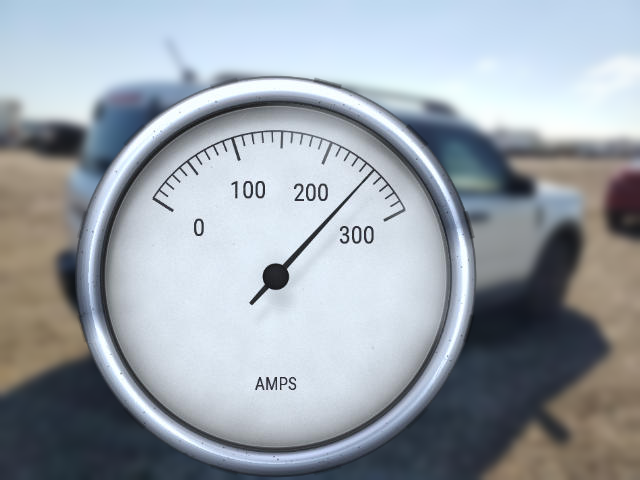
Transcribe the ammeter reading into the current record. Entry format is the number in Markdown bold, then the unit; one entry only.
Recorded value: **250** A
